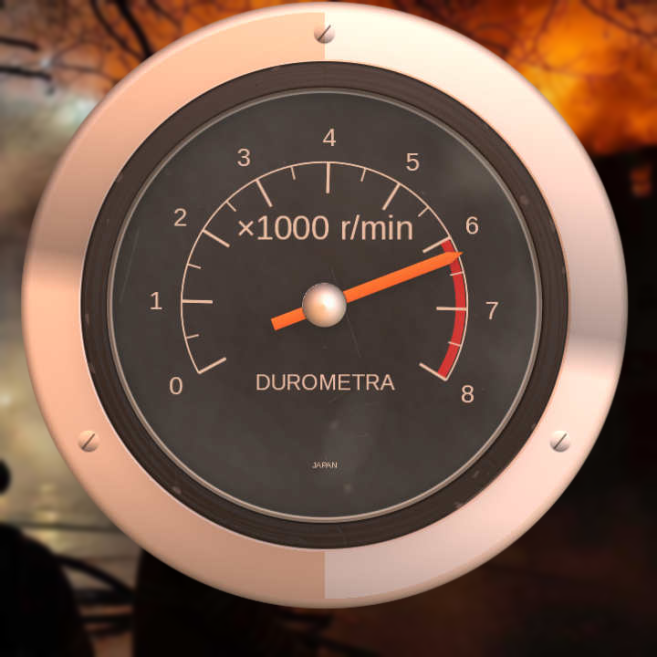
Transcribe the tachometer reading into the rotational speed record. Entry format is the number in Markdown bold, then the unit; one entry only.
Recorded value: **6250** rpm
